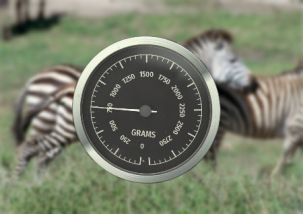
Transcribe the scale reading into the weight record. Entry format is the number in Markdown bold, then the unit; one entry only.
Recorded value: **750** g
